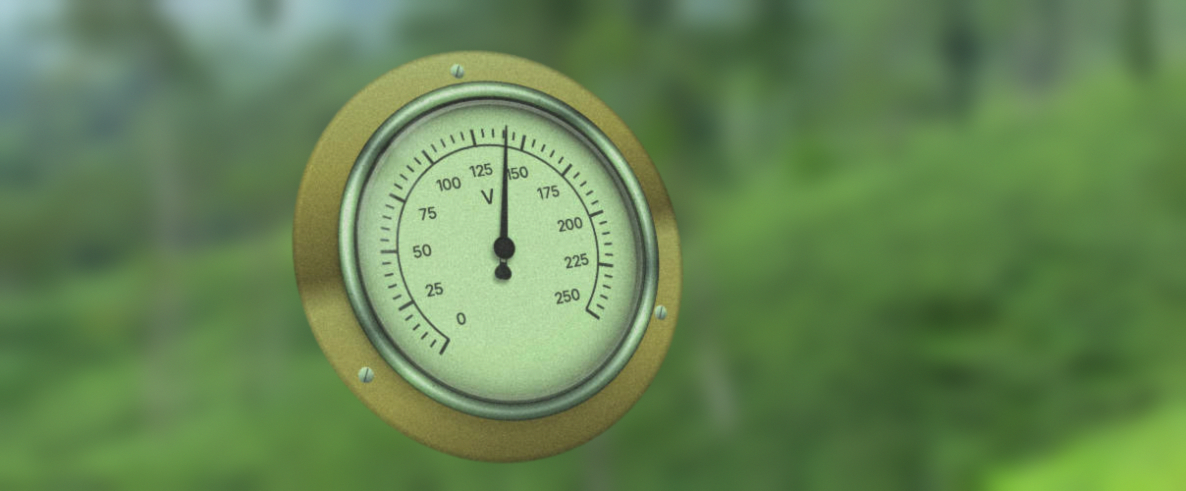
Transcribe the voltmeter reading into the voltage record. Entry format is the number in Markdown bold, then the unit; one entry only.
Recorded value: **140** V
